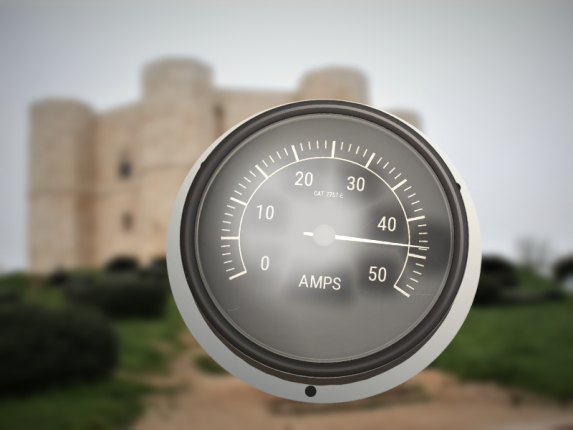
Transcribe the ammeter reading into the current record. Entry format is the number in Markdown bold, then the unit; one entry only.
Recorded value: **44** A
